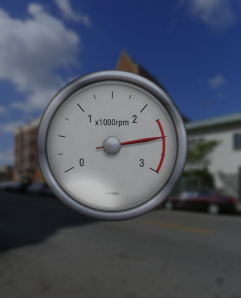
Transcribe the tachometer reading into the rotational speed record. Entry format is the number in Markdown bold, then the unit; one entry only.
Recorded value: **2500** rpm
